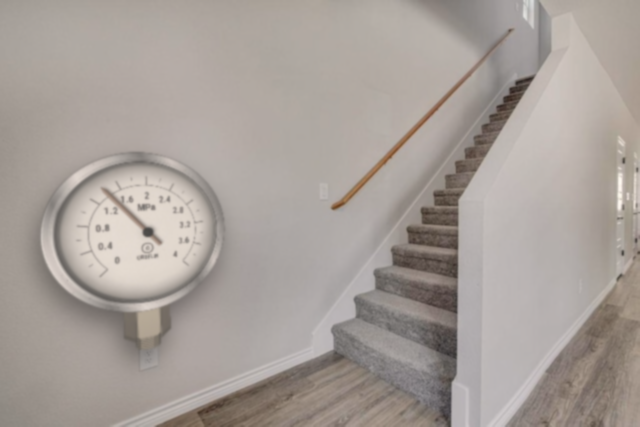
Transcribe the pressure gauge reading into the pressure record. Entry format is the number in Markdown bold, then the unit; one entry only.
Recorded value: **1.4** MPa
